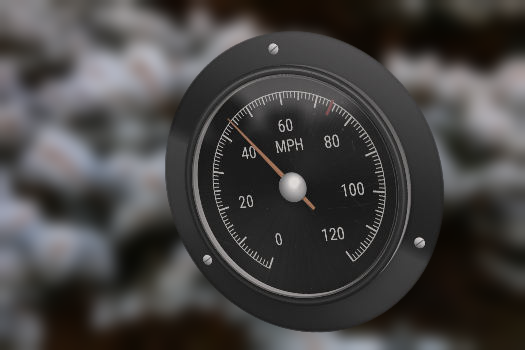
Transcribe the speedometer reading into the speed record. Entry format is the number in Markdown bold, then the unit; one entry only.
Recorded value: **45** mph
